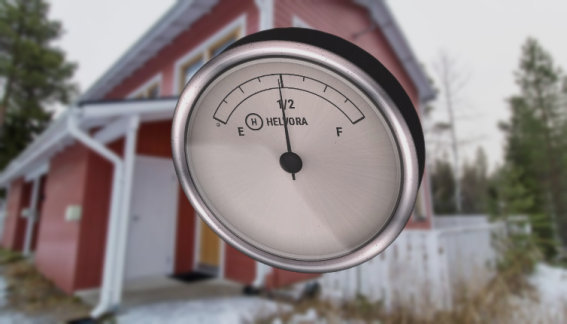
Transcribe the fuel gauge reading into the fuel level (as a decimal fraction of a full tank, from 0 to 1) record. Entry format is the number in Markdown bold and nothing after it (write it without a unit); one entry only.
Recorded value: **0.5**
